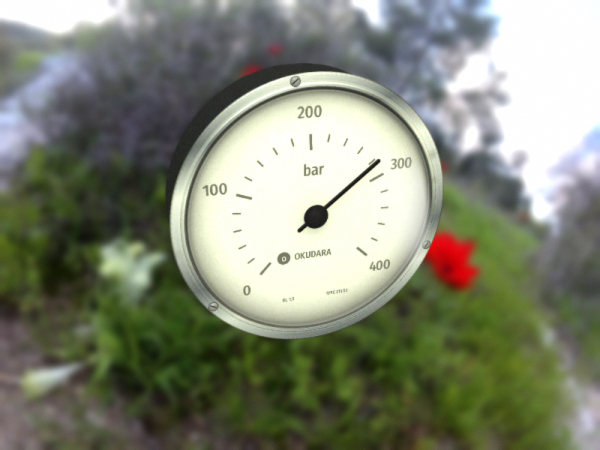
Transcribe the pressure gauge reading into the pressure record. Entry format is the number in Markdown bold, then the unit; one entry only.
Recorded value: **280** bar
